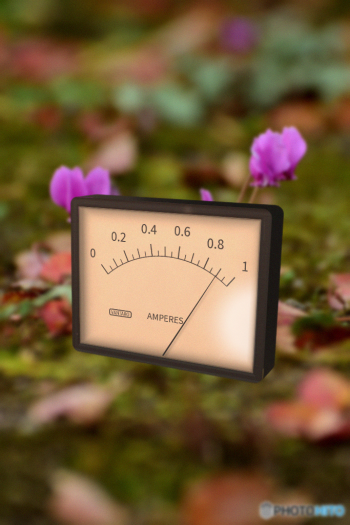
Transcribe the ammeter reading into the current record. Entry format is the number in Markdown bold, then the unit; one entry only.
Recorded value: **0.9** A
